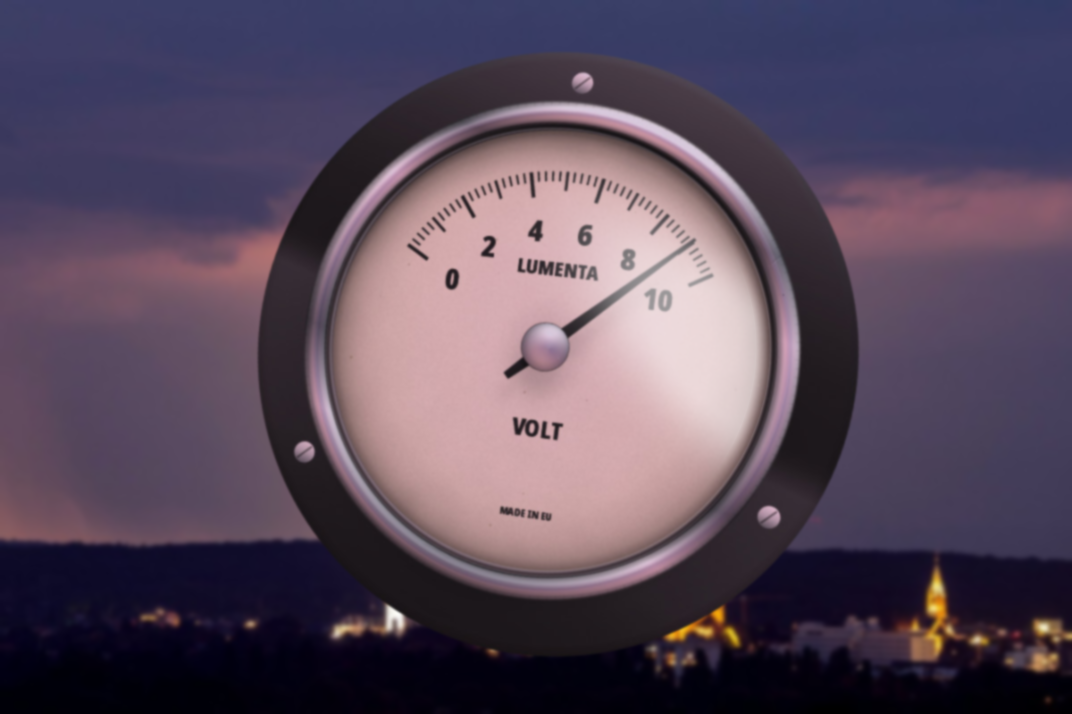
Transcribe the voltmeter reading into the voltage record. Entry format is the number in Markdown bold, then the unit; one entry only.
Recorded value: **9** V
